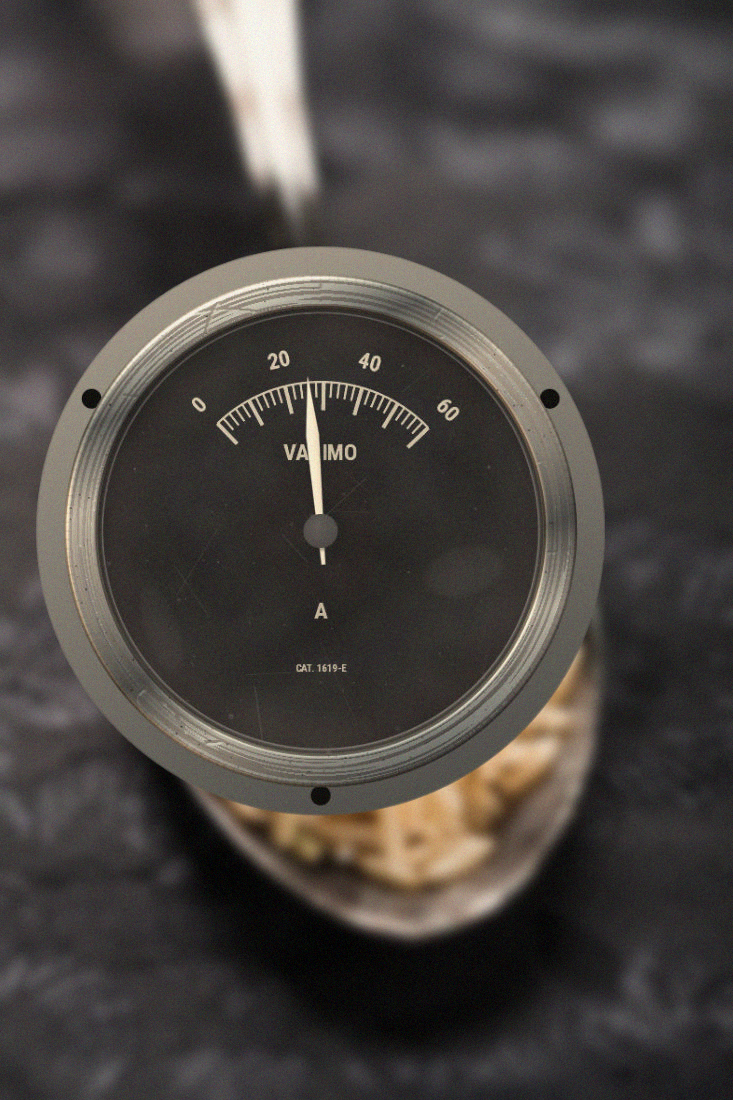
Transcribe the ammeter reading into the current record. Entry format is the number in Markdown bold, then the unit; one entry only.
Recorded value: **26** A
